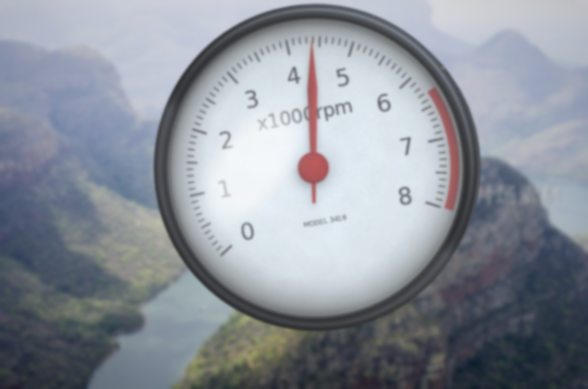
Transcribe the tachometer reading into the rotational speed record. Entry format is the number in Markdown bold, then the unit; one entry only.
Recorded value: **4400** rpm
